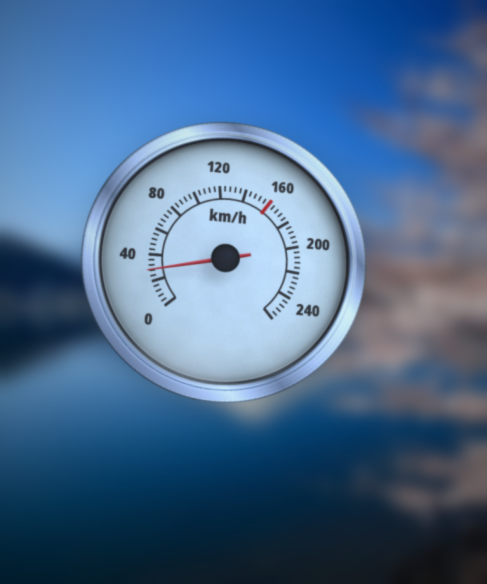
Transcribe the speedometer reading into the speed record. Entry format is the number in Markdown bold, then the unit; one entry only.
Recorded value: **28** km/h
